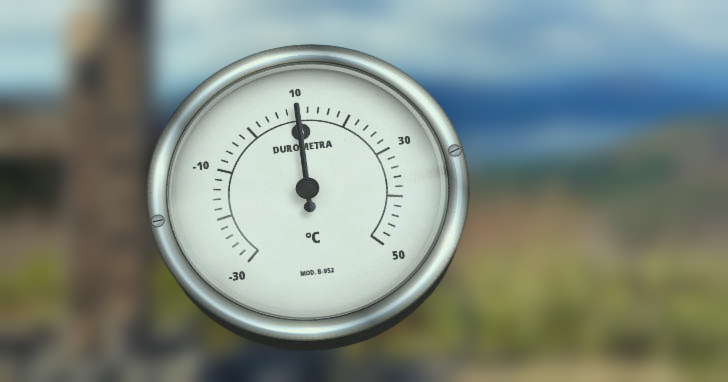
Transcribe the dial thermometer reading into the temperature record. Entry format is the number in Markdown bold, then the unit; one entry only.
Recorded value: **10** °C
